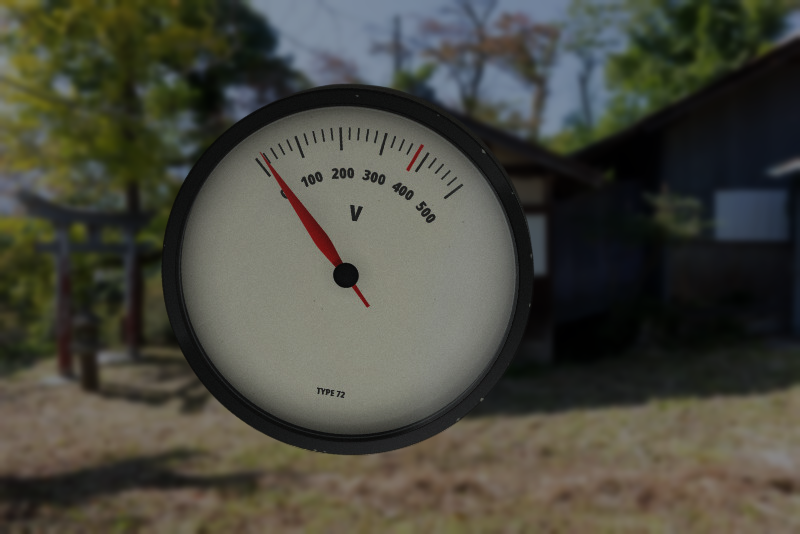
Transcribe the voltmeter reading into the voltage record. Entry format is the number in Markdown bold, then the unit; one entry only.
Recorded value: **20** V
